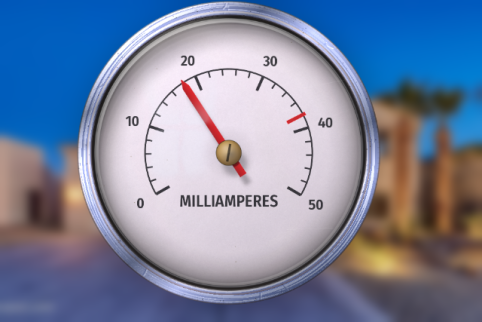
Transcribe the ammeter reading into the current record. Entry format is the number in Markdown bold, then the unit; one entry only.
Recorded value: **18** mA
